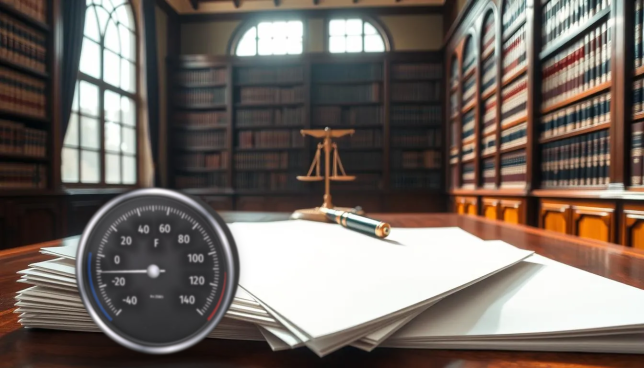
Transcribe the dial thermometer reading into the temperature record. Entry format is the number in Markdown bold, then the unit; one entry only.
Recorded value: **-10** °F
